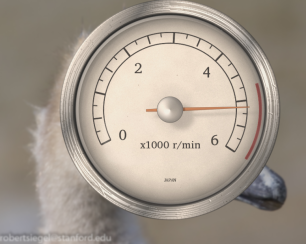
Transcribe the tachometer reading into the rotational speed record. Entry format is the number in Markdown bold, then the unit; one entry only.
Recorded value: **5125** rpm
